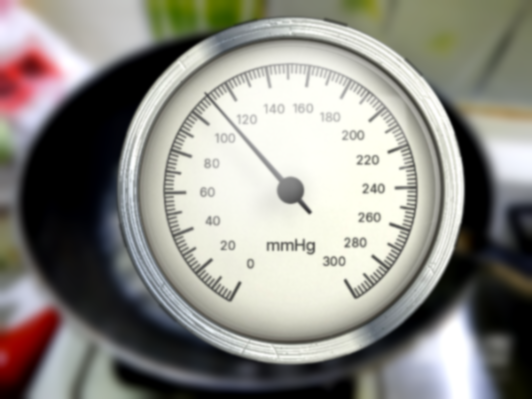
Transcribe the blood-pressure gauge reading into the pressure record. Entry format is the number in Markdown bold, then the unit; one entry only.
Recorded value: **110** mmHg
